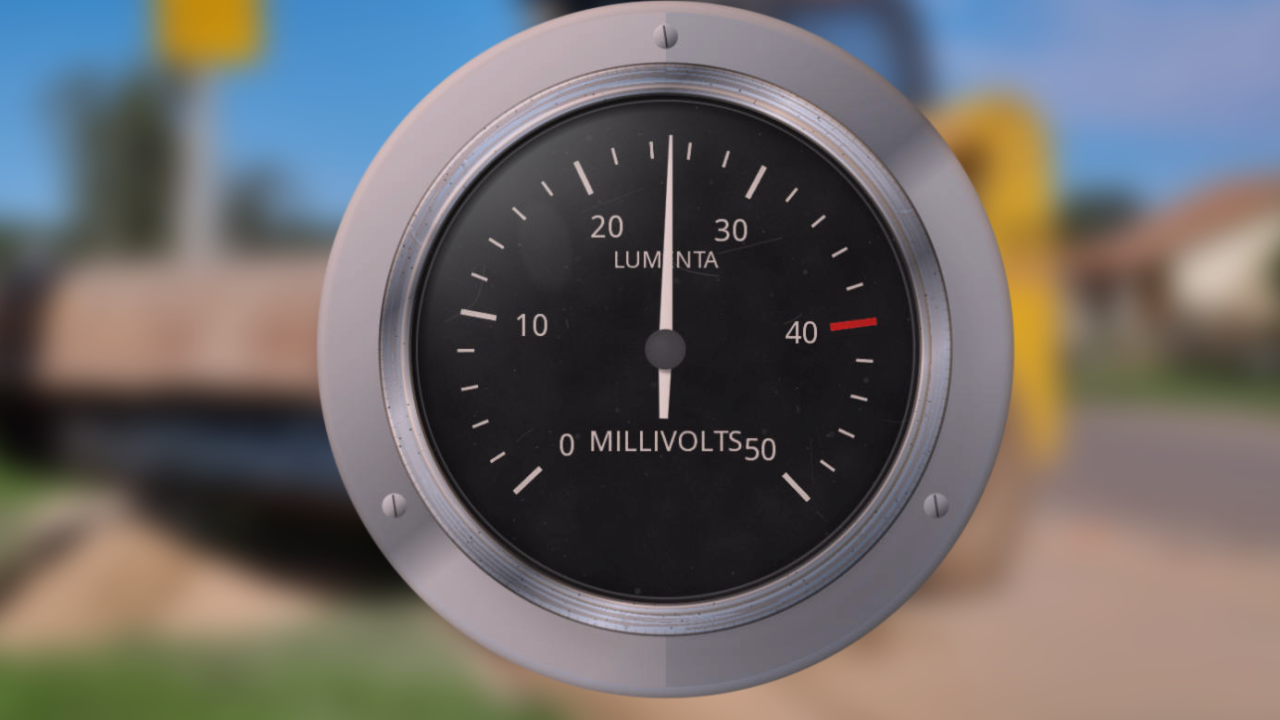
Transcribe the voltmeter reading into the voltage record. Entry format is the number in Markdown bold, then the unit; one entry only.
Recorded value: **25** mV
